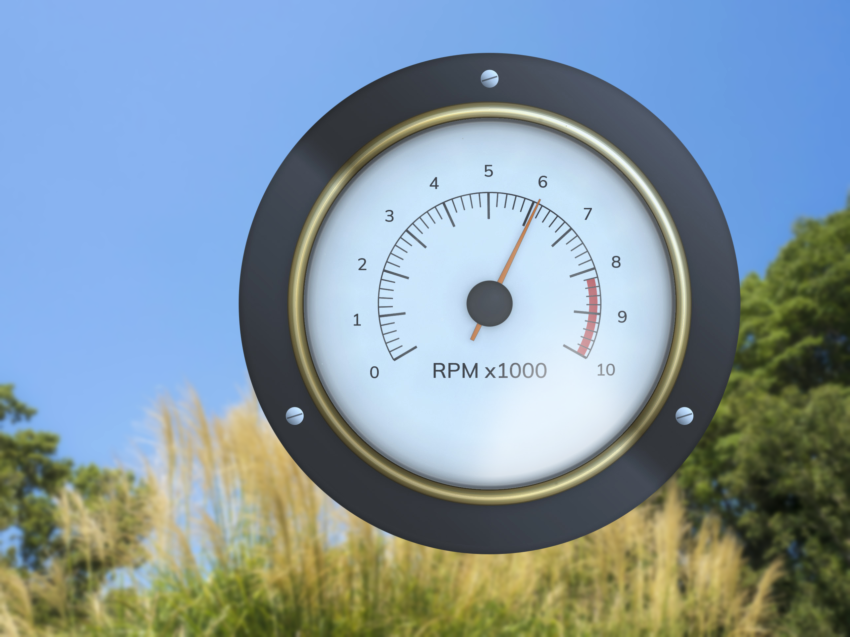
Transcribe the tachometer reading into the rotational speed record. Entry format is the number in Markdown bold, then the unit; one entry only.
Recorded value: **6100** rpm
